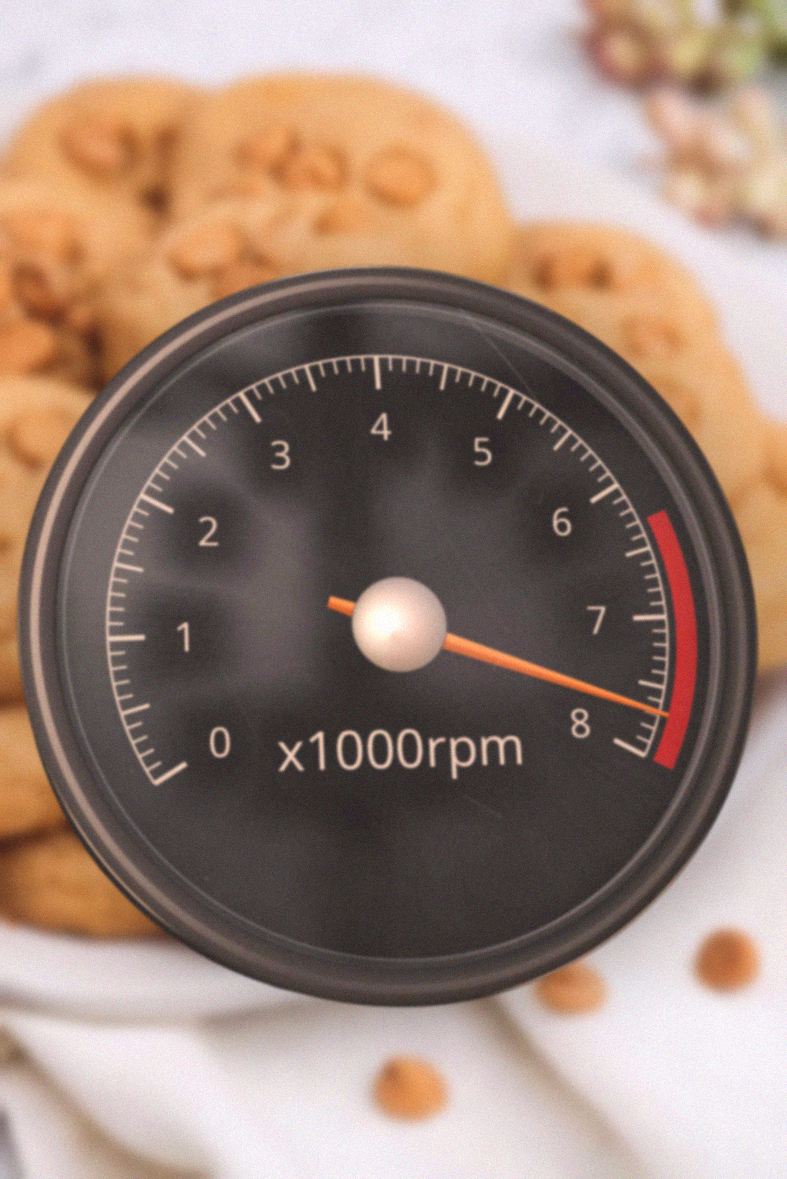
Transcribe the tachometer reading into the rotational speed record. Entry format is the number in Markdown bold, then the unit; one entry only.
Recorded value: **7700** rpm
